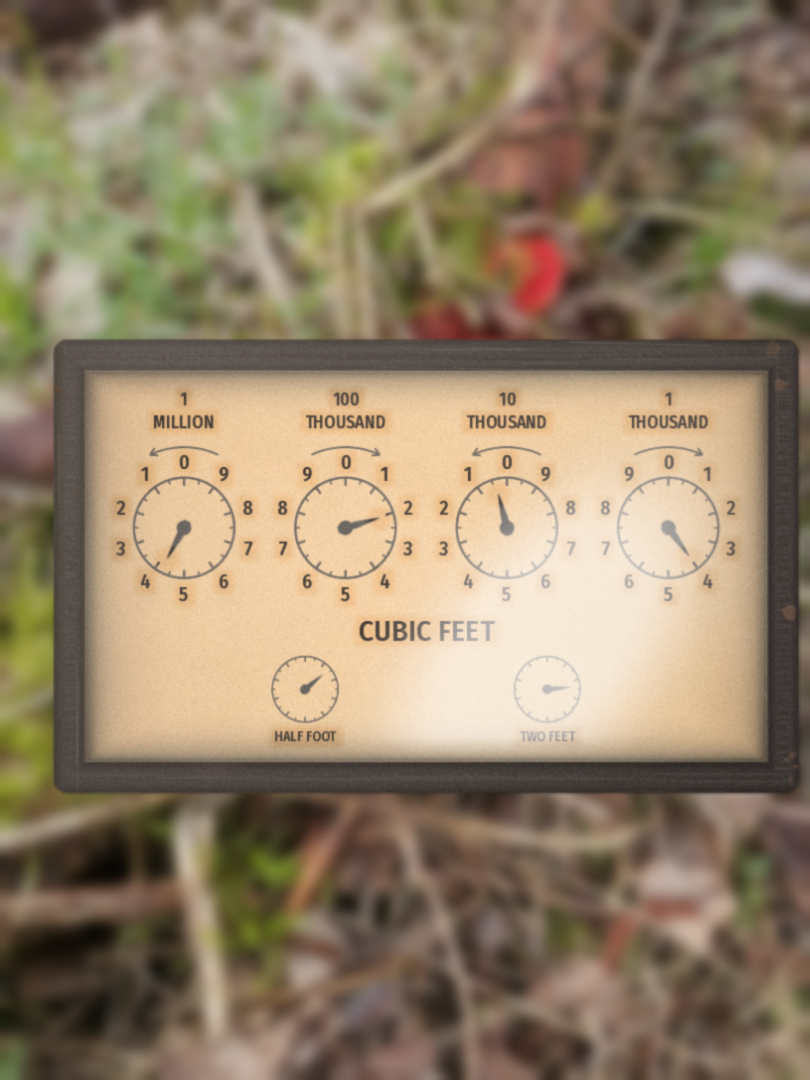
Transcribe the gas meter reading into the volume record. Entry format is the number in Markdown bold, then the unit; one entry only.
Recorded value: **420400** ft³
